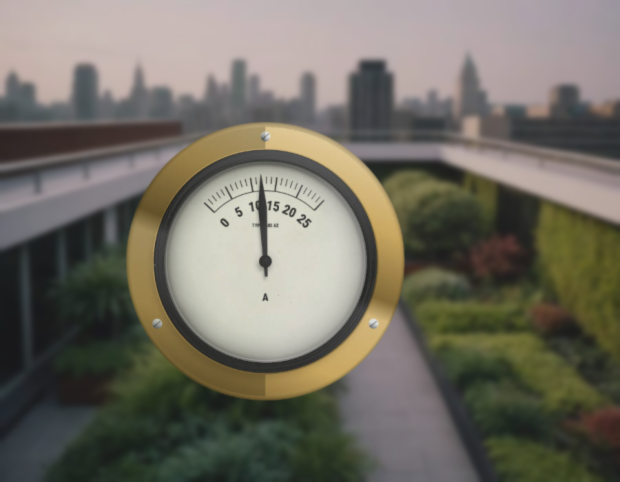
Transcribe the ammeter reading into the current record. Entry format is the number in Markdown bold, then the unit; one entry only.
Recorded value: **12** A
